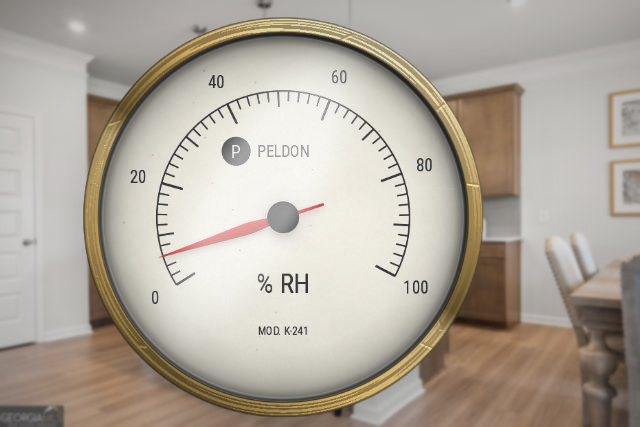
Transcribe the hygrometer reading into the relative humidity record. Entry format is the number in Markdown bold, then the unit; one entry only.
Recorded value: **6** %
